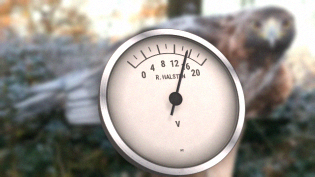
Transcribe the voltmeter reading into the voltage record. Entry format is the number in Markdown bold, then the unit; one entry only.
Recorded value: **15** V
